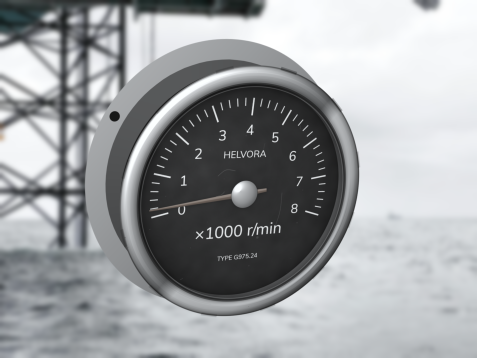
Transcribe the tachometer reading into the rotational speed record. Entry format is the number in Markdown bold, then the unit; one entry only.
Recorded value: **200** rpm
